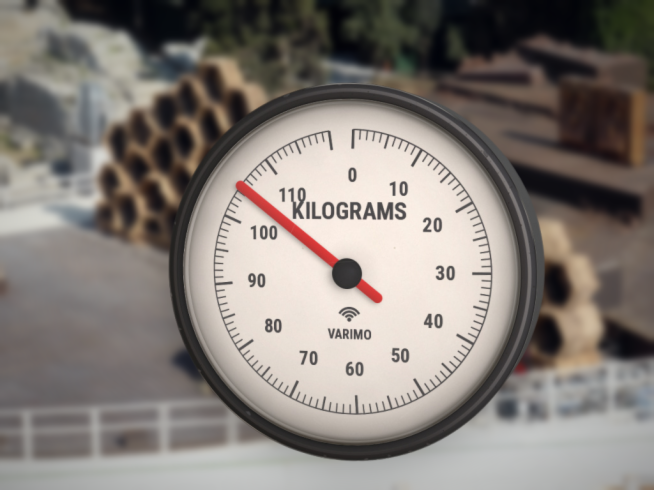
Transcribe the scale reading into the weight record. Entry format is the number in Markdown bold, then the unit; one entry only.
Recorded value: **105** kg
